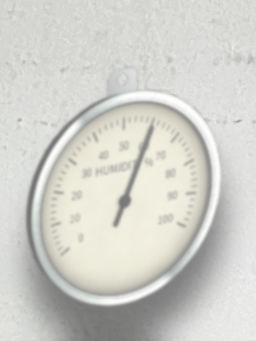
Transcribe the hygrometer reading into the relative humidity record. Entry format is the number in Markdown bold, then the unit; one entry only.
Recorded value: **60** %
